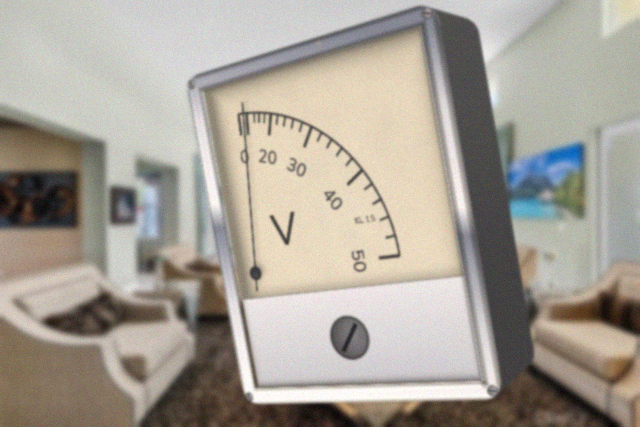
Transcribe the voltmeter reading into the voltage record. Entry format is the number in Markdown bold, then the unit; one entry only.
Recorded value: **10** V
